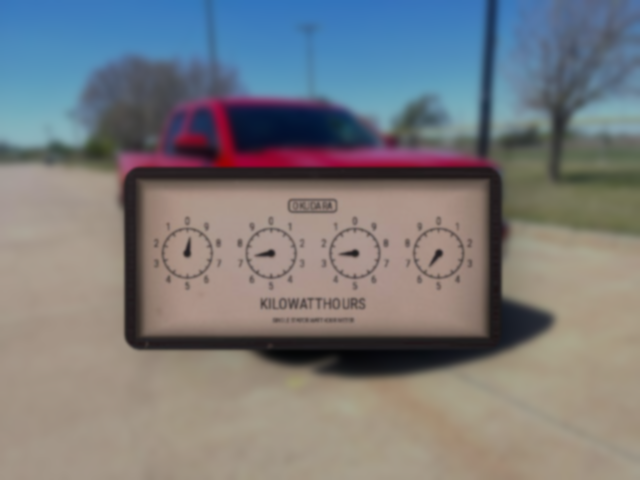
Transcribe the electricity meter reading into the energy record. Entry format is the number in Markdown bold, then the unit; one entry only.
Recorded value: **9726** kWh
